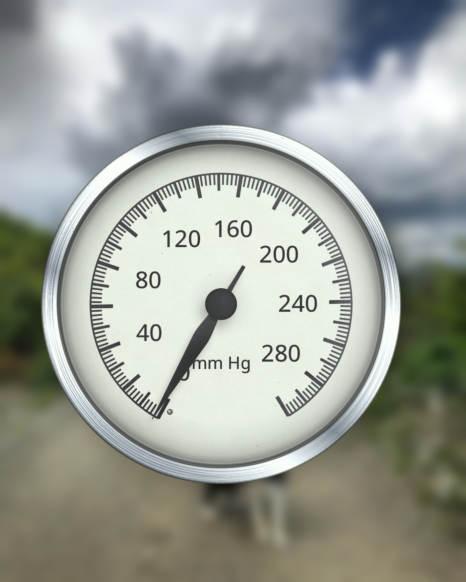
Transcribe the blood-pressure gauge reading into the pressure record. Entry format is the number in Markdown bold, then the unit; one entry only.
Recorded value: **2** mmHg
